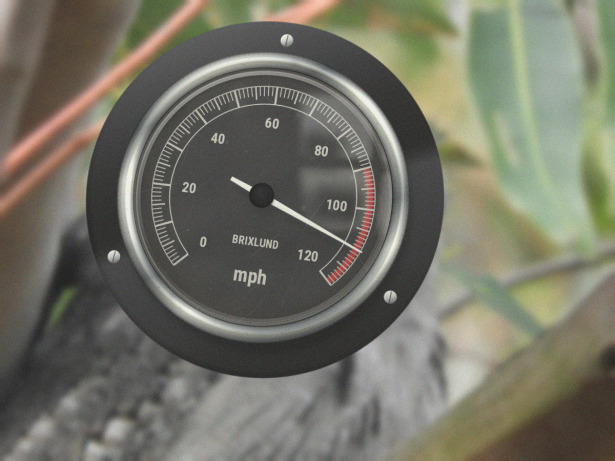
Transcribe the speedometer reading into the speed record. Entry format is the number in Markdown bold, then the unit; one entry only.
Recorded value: **110** mph
